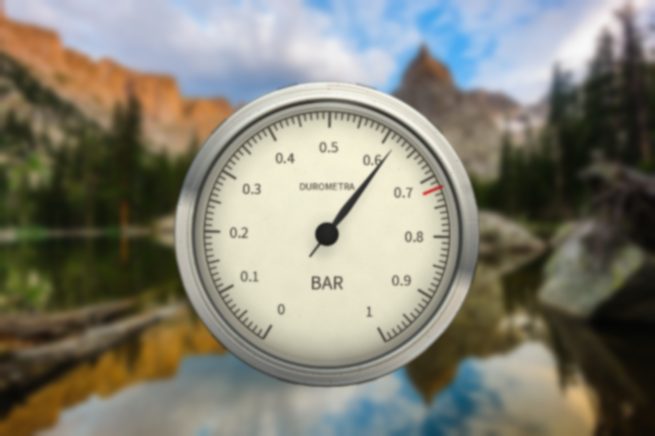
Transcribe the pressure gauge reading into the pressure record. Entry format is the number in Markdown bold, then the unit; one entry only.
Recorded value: **0.62** bar
